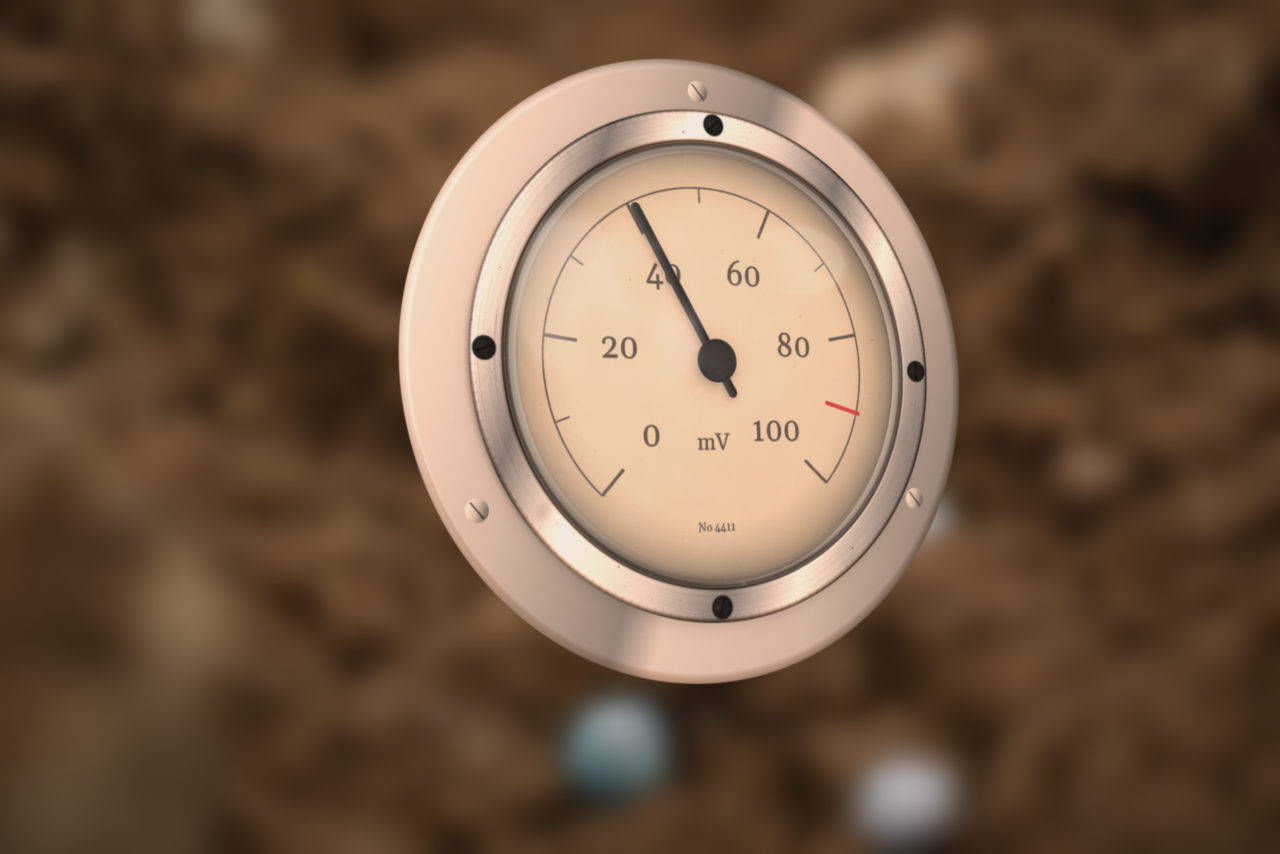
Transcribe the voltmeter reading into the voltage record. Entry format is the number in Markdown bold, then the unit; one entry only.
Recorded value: **40** mV
